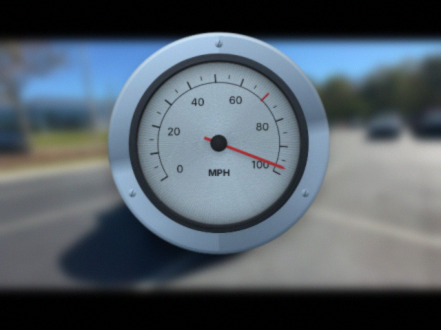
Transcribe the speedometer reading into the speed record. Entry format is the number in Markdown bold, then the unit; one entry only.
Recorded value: **97.5** mph
